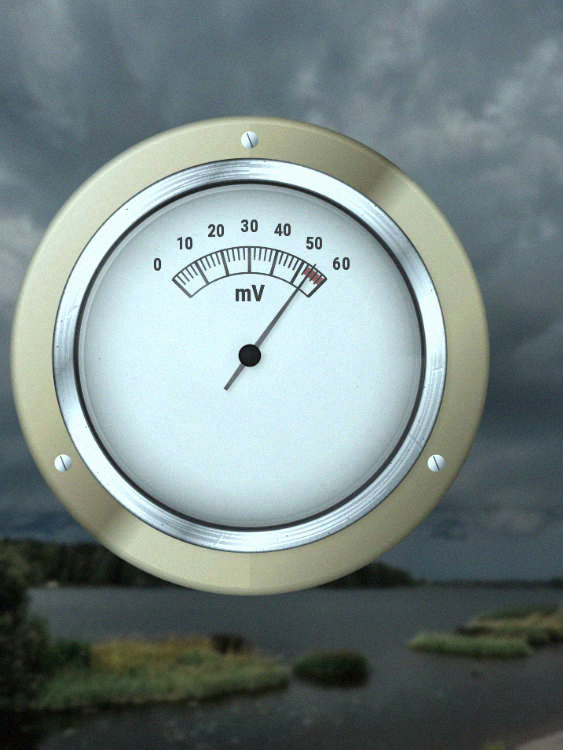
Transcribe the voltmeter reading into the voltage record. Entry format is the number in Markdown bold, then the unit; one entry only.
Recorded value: **54** mV
